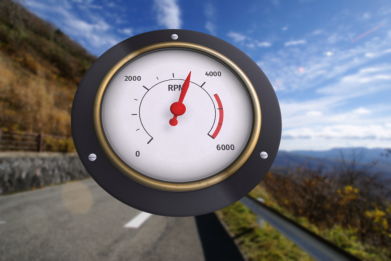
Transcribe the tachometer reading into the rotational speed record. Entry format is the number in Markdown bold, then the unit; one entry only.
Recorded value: **3500** rpm
